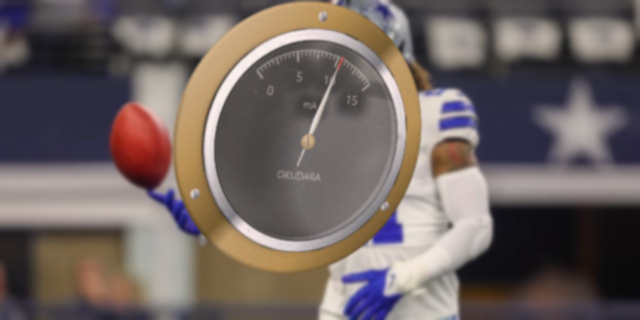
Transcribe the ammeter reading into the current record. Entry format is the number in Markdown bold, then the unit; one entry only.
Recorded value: **10** mA
